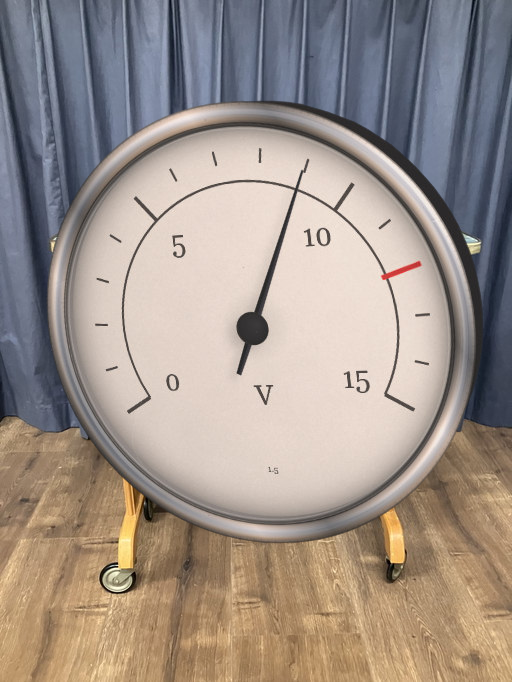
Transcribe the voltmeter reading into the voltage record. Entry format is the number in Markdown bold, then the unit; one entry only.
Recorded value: **9** V
